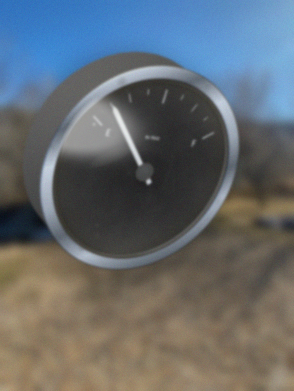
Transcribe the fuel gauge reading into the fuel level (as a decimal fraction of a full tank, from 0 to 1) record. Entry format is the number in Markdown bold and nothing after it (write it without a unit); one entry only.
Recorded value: **0.125**
